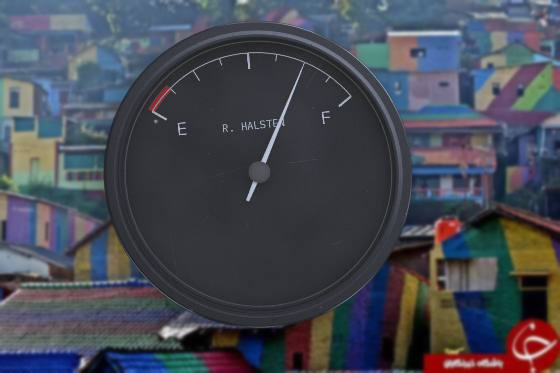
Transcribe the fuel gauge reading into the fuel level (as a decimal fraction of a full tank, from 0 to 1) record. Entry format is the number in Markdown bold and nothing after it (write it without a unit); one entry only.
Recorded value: **0.75**
